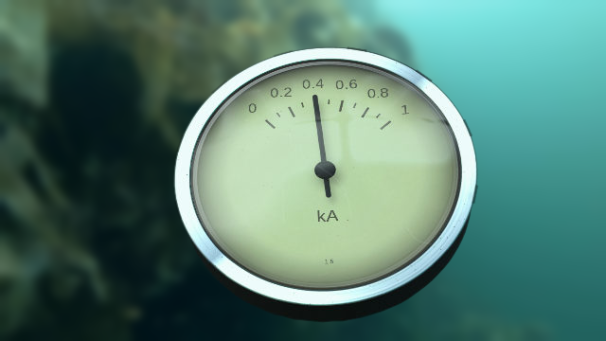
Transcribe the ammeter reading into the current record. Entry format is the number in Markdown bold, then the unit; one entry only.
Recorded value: **0.4** kA
